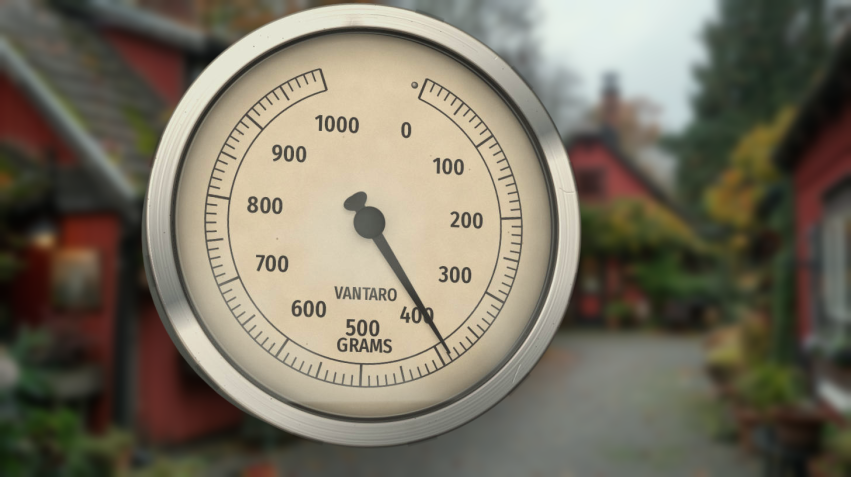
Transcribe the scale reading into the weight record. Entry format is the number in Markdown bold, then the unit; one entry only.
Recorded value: **390** g
